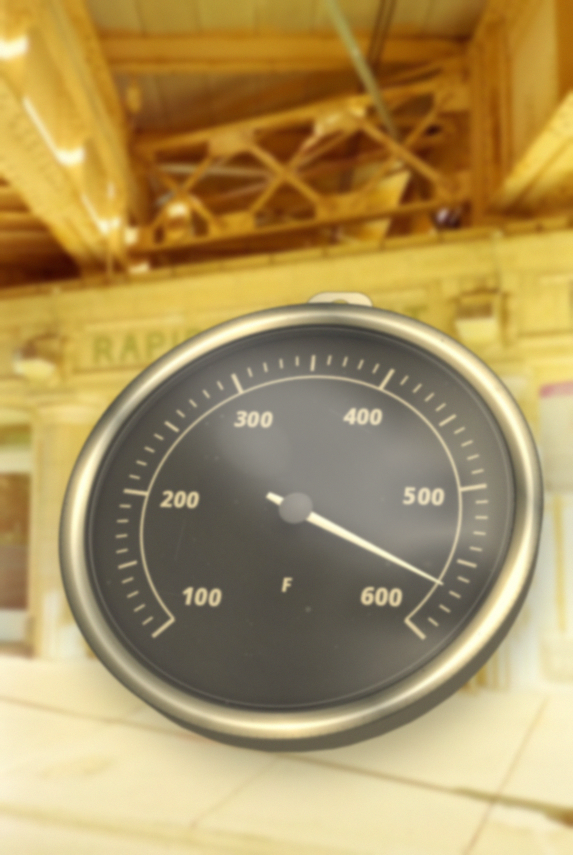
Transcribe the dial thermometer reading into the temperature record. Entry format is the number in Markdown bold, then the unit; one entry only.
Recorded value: **570** °F
